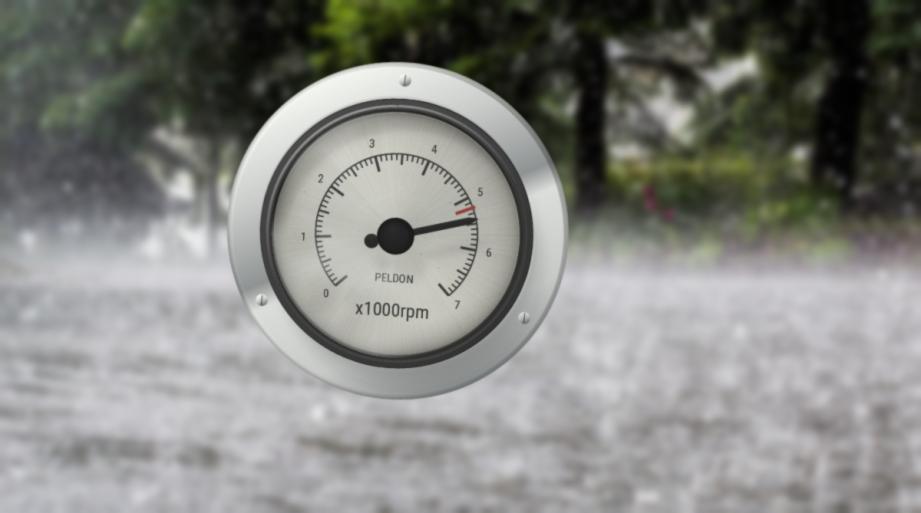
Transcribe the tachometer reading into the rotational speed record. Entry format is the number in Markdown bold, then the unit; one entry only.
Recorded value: **5400** rpm
